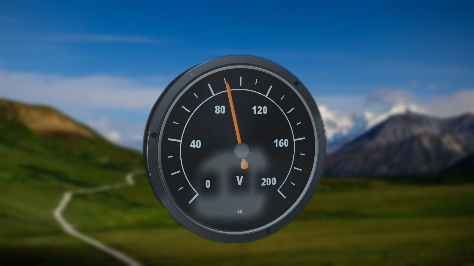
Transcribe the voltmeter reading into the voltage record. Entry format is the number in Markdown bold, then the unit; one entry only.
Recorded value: **90** V
